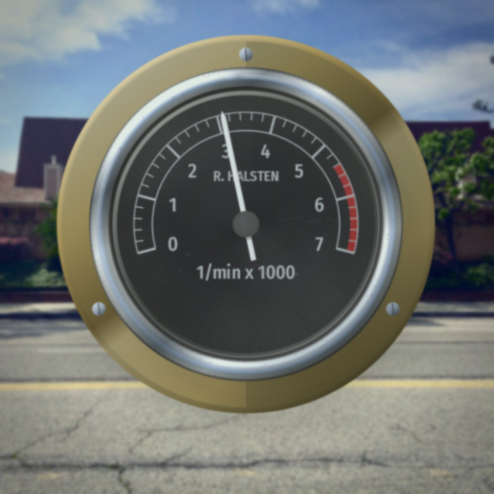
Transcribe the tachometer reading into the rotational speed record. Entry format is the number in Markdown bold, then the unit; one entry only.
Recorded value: **3100** rpm
